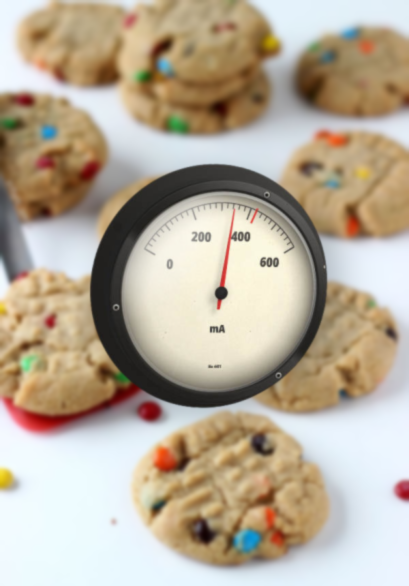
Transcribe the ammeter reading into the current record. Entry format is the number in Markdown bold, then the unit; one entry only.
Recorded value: **340** mA
